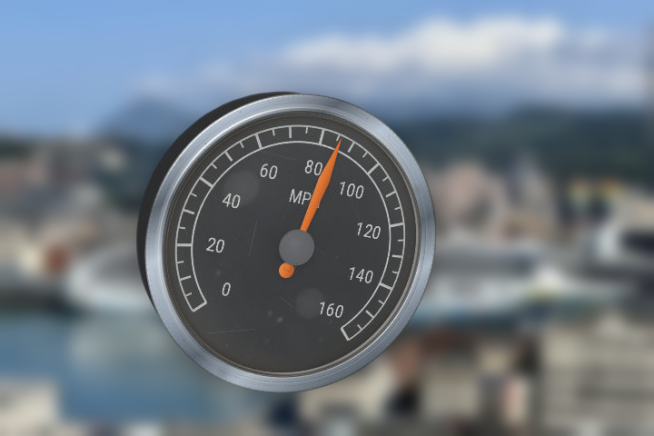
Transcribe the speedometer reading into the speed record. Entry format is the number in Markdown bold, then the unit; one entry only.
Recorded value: **85** mph
